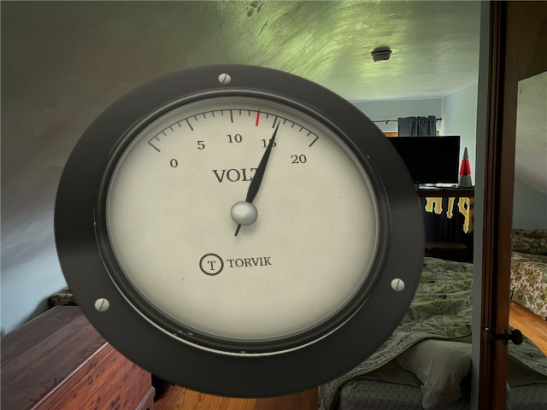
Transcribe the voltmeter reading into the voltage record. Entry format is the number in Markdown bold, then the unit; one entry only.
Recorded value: **15.5** V
